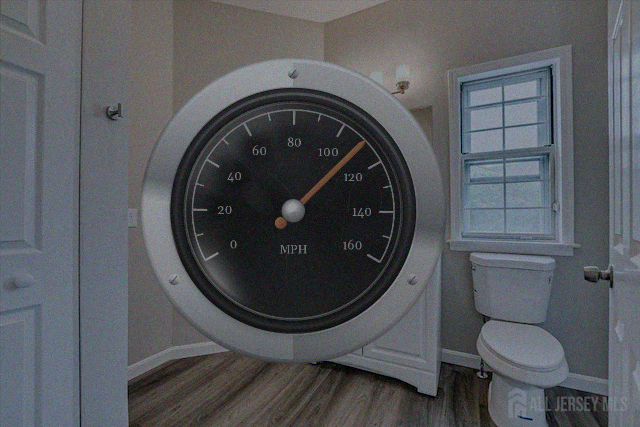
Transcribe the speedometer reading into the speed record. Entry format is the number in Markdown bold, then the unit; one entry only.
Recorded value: **110** mph
